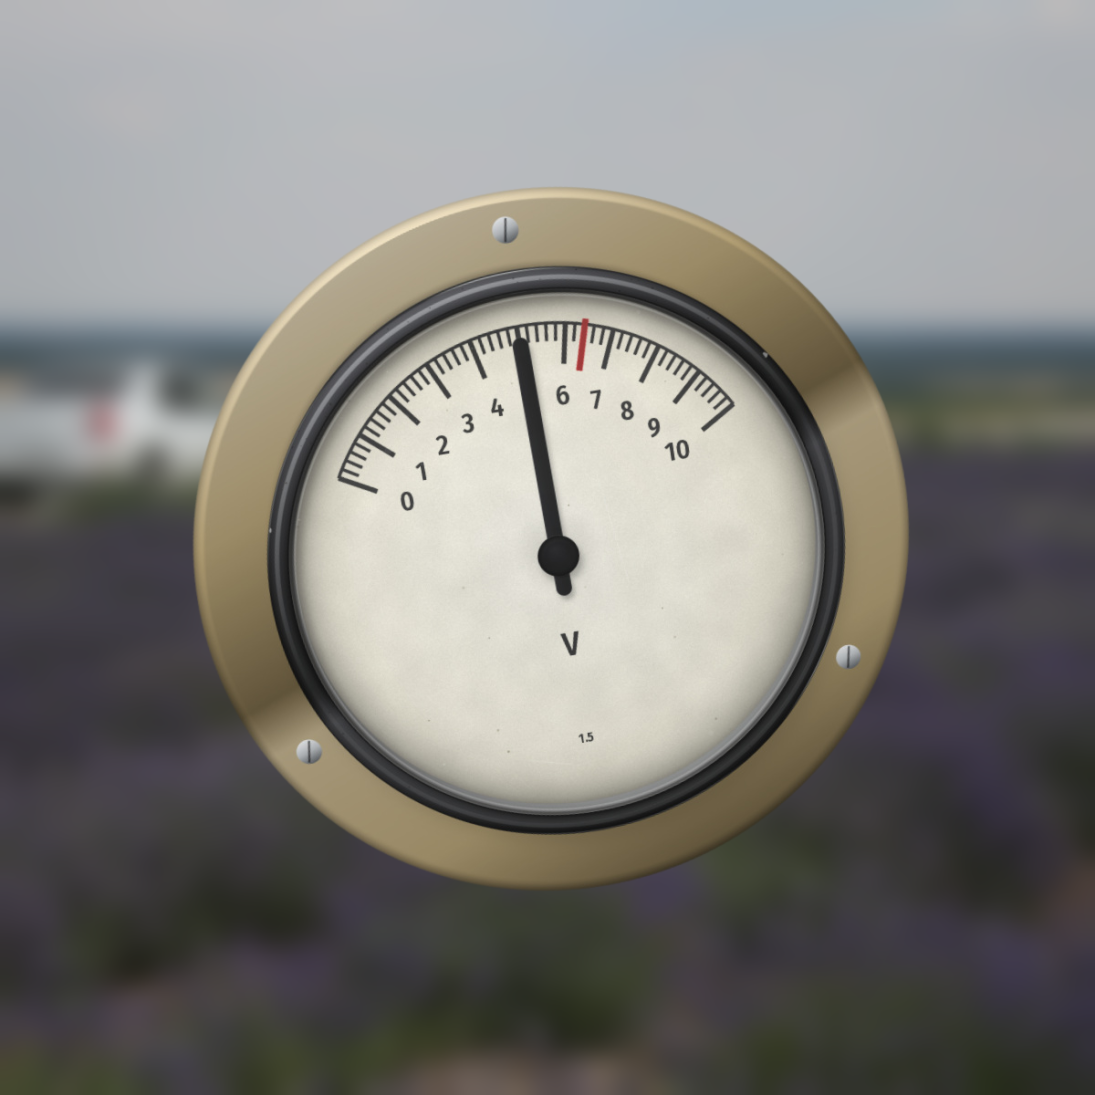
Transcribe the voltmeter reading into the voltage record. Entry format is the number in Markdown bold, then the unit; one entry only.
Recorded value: **5** V
